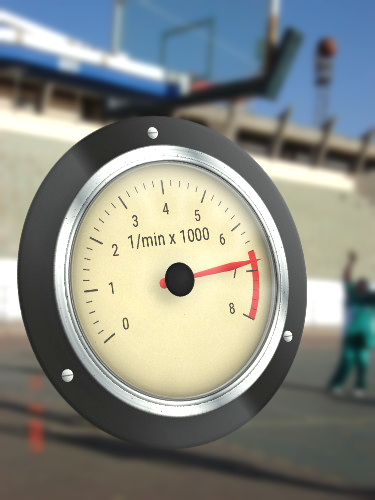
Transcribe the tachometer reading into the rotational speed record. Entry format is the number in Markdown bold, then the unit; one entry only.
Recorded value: **6800** rpm
